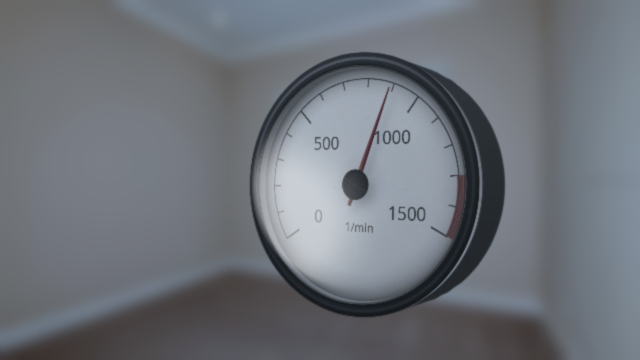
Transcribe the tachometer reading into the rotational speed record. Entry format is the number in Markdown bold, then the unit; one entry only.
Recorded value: **900** rpm
